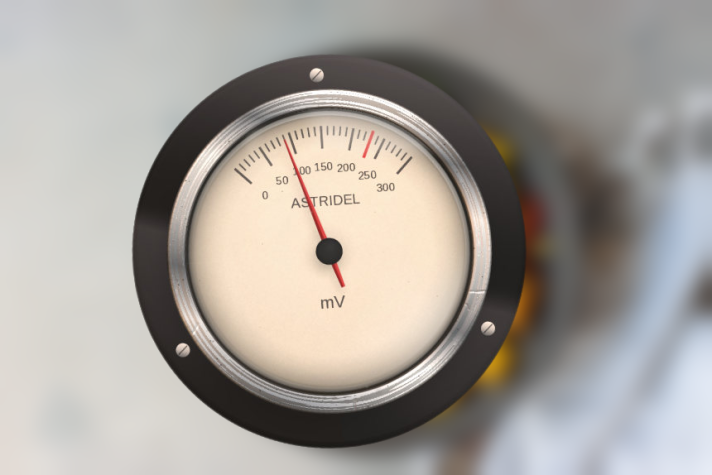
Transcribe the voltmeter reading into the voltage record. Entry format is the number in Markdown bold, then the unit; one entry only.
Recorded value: **90** mV
